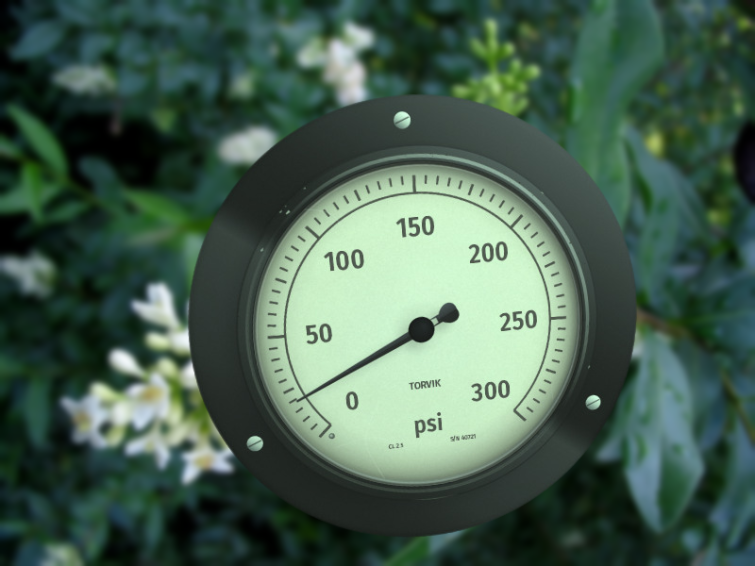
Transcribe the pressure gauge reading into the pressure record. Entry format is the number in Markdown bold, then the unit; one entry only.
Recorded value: **20** psi
